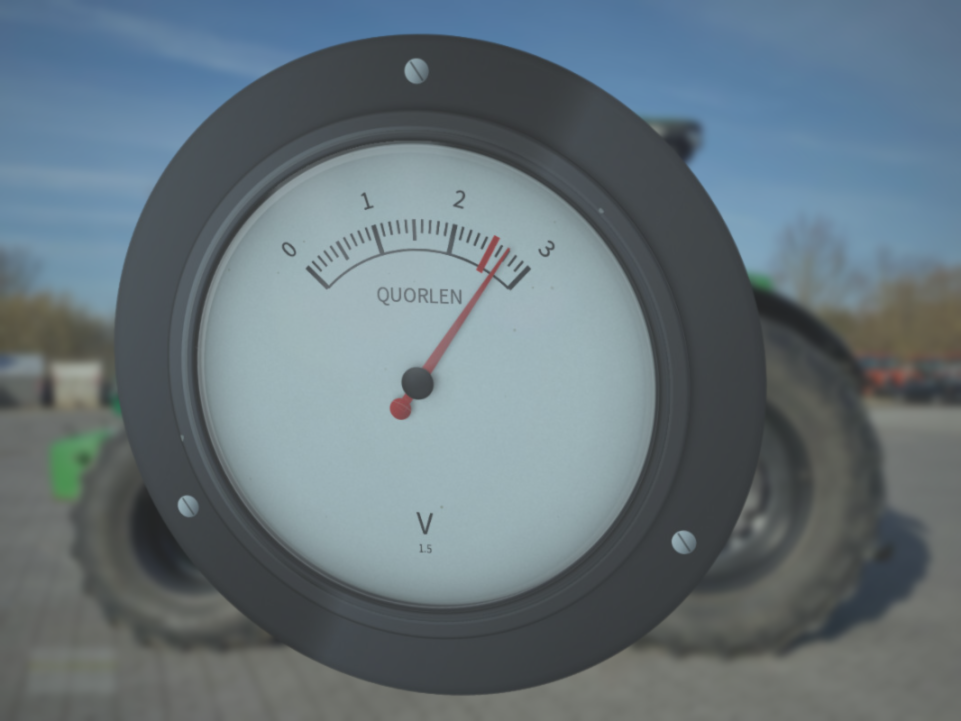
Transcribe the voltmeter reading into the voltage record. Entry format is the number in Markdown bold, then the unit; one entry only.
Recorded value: **2.7** V
